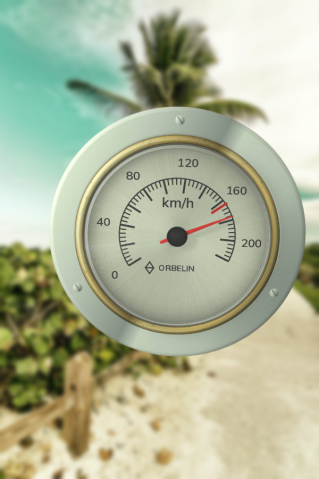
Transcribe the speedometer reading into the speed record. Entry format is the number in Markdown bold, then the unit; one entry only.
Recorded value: **176** km/h
